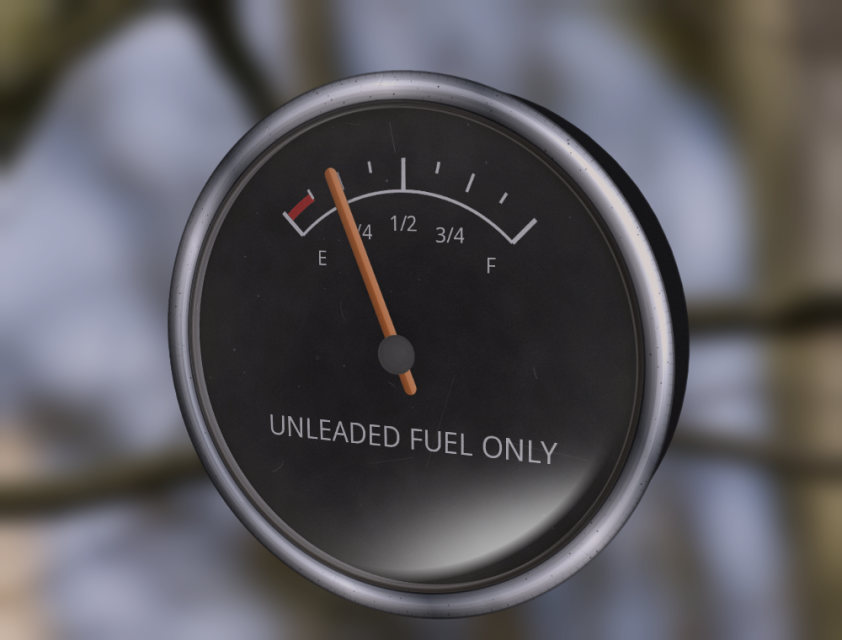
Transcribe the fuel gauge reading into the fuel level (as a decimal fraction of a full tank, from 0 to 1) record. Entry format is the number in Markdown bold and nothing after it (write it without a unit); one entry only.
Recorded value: **0.25**
